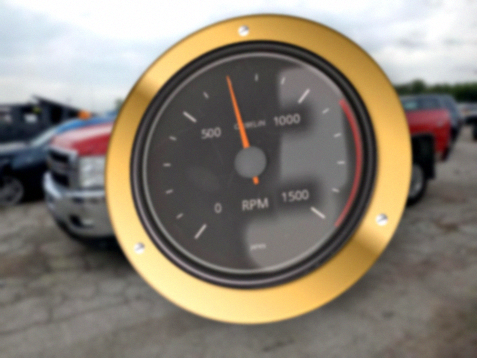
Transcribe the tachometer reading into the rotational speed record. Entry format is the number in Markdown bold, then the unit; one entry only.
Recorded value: **700** rpm
